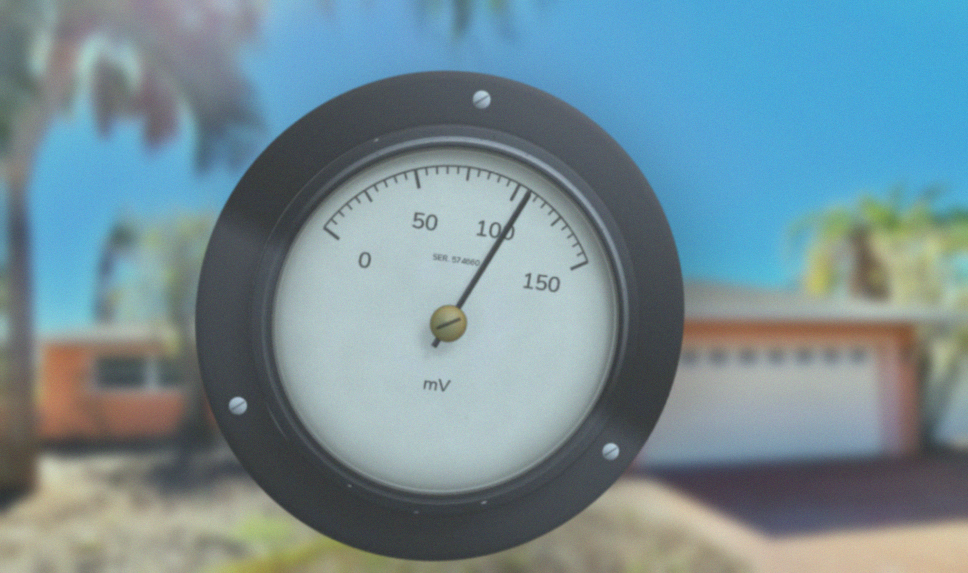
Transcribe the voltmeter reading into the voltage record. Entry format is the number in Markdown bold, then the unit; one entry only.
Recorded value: **105** mV
